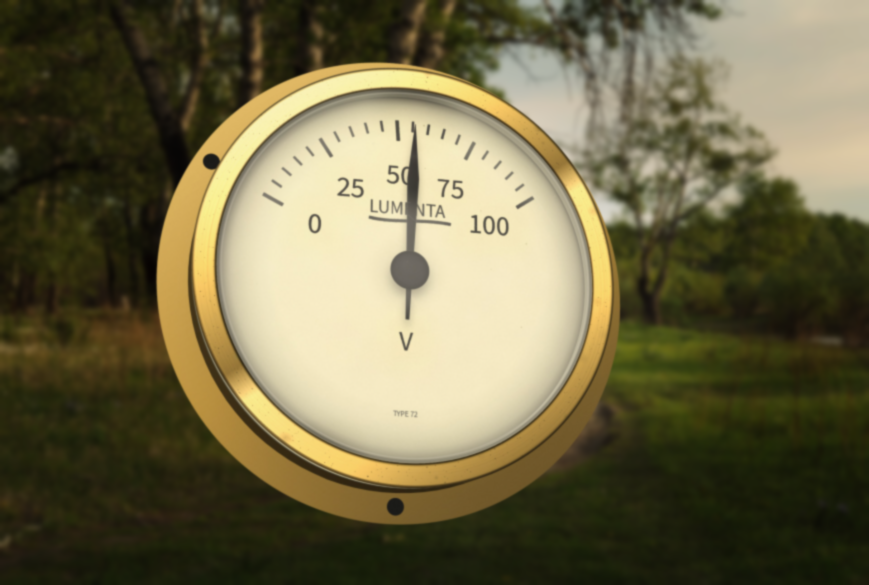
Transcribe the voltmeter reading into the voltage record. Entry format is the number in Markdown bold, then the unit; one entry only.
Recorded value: **55** V
